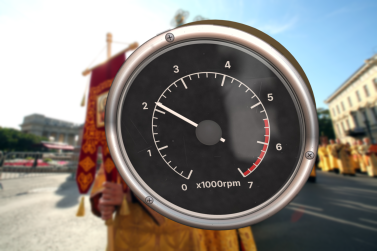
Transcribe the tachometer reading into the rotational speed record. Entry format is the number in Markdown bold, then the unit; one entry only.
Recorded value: **2200** rpm
